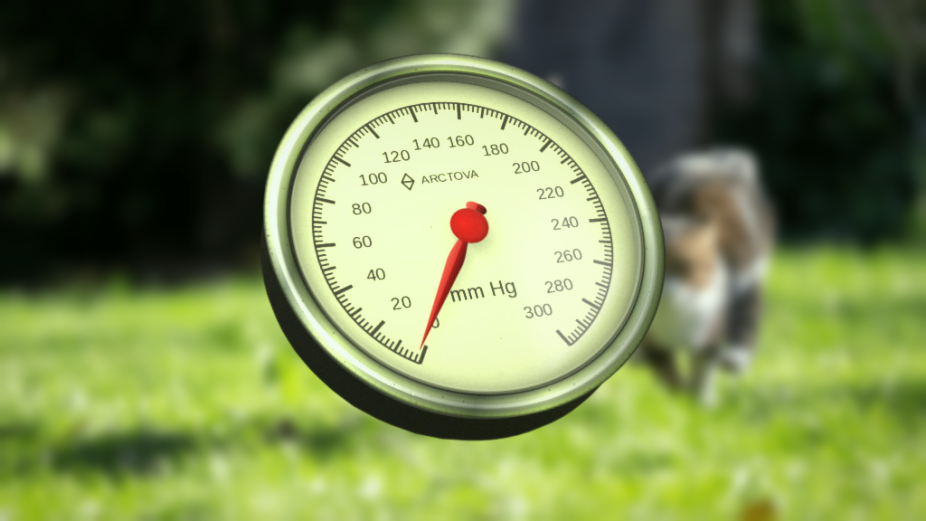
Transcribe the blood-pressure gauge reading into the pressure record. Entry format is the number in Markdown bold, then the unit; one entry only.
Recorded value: **2** mmHg
